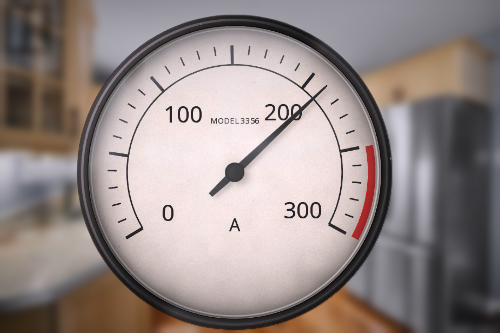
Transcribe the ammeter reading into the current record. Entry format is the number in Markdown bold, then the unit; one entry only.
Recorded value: **210** A
